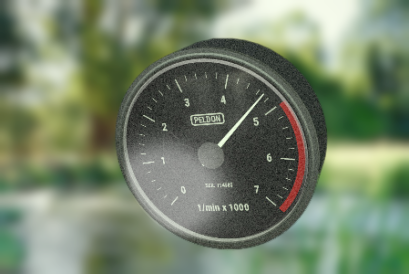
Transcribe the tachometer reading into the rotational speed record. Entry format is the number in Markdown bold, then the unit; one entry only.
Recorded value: **4700** rpm
